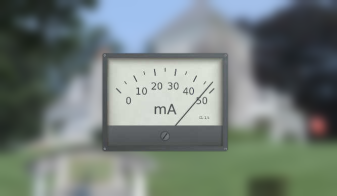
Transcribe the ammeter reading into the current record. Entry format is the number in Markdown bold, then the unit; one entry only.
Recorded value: **47.5** mA
